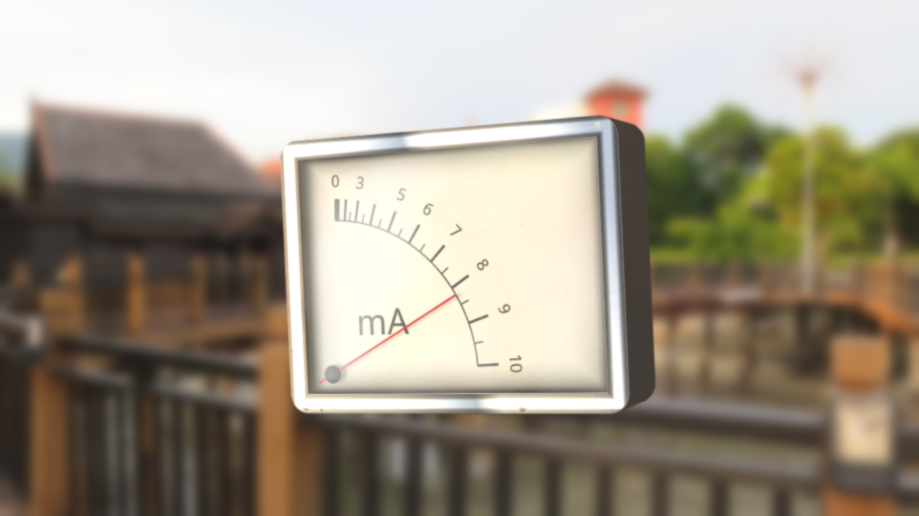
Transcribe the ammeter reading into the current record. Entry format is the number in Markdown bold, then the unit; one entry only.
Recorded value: **8.25** mA
